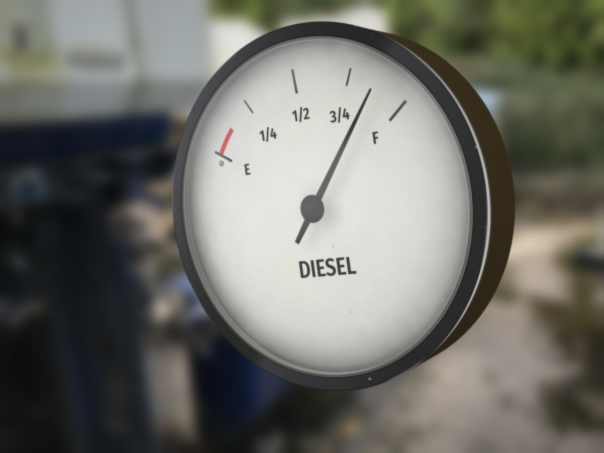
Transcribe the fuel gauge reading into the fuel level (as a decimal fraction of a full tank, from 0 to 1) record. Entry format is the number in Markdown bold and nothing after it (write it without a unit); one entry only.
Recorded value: **0.875**
